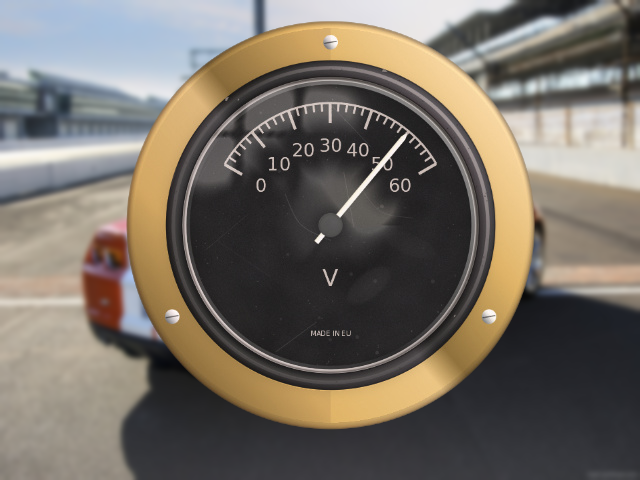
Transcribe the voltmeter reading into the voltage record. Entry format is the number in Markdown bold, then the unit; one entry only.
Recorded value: **50** V
